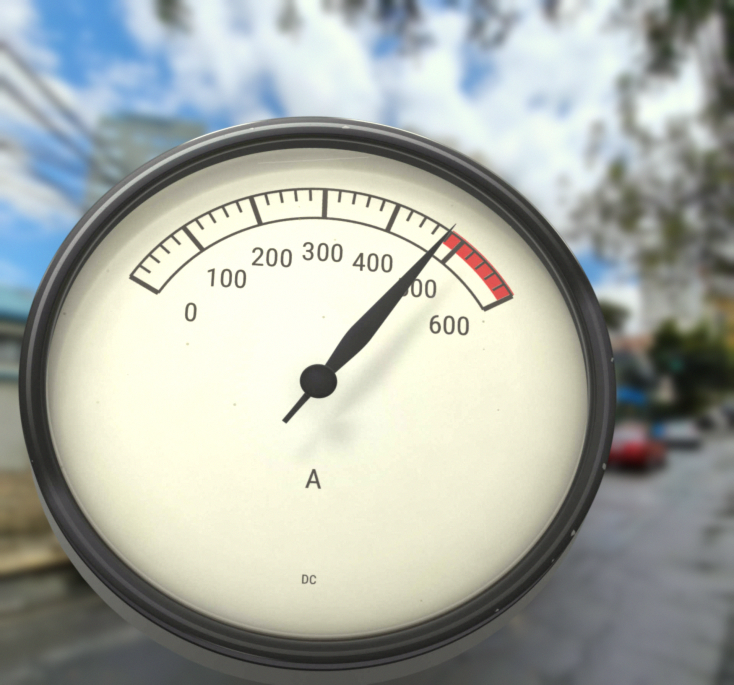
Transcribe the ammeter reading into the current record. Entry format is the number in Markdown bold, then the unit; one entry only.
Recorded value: **480** A
